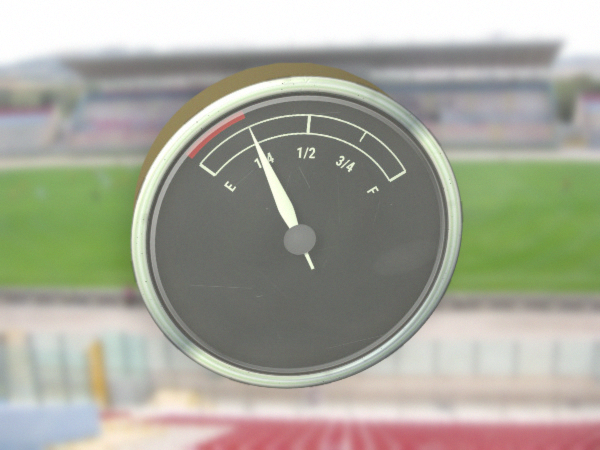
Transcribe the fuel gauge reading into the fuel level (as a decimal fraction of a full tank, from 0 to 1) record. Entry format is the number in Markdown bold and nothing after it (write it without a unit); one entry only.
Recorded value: **0.25**
